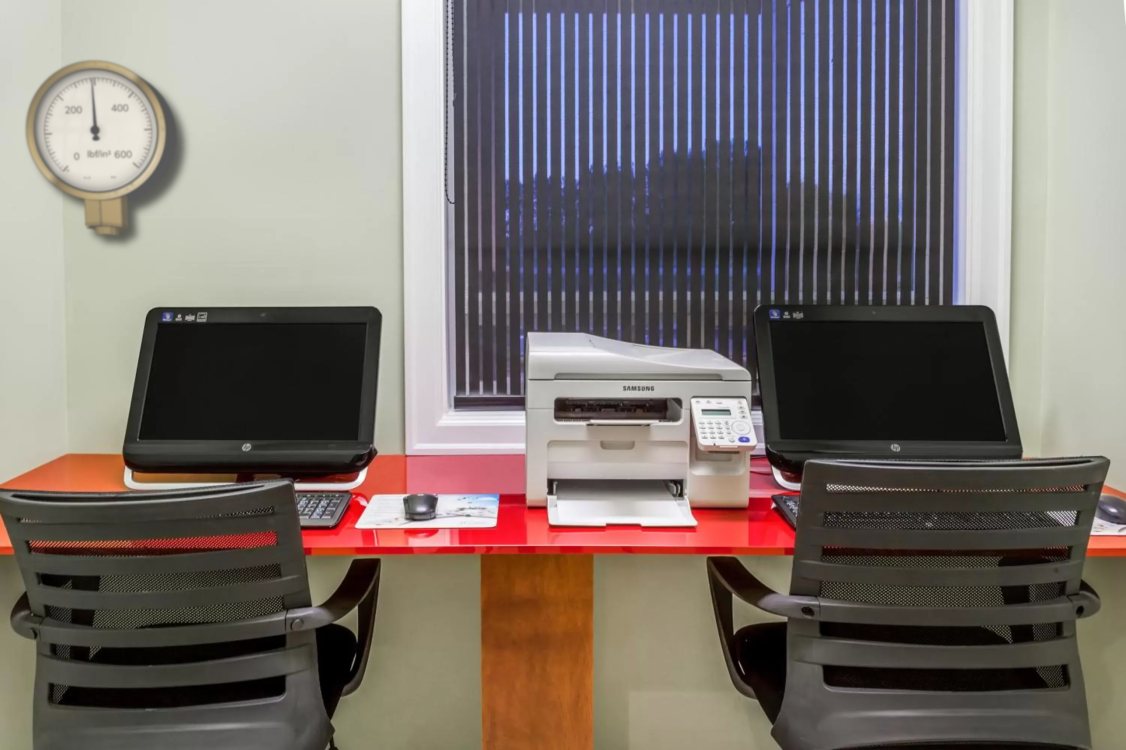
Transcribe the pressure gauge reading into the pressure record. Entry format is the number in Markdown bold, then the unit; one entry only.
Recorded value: **300** psi
